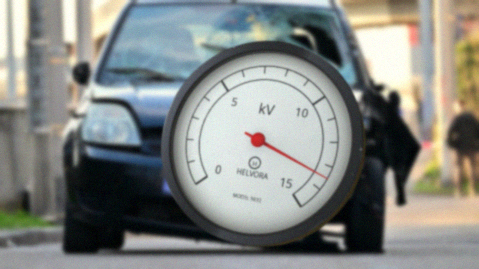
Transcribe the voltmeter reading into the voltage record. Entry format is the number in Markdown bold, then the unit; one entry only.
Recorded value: **13.5** kV
